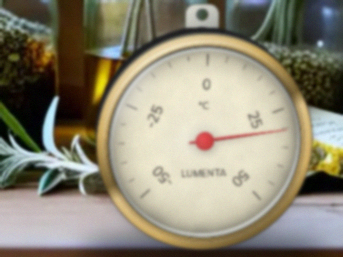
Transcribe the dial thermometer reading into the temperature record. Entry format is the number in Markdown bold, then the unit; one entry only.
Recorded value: **30** °C
